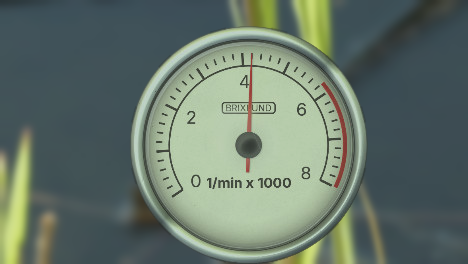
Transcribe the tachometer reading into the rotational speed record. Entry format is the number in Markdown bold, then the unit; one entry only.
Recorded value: **4200** rpm
